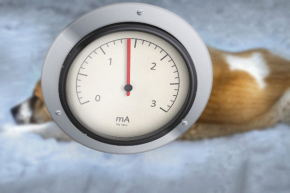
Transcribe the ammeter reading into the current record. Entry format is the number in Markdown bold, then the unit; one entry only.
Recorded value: **1.4** mA
